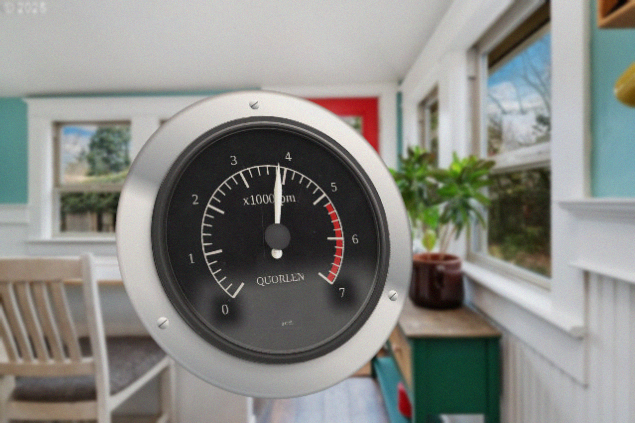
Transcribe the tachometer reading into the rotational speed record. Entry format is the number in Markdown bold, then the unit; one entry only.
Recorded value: **3800** rpm
